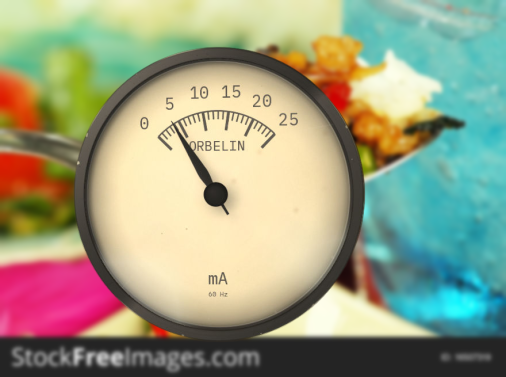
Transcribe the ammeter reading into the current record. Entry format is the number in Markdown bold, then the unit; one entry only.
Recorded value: **4** mA
